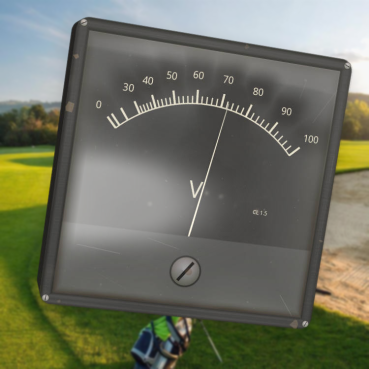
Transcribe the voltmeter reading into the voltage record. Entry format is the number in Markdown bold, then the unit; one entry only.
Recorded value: **72** V
